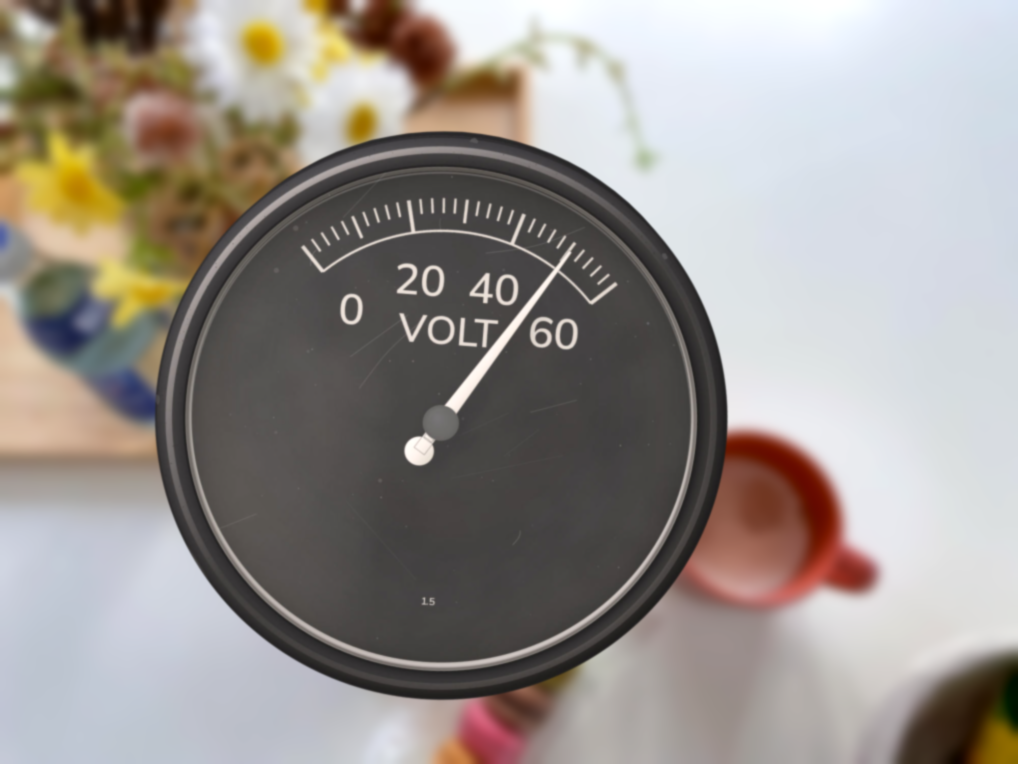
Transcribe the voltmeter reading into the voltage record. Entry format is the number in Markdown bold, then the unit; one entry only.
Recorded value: **50** V
